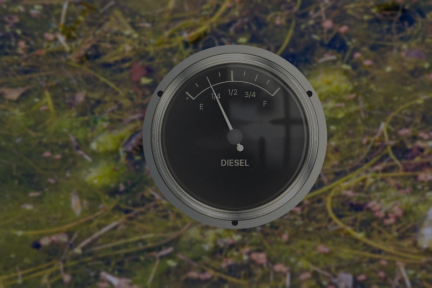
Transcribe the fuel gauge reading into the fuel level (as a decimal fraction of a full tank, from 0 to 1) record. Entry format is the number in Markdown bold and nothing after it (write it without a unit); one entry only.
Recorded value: **0.25**
